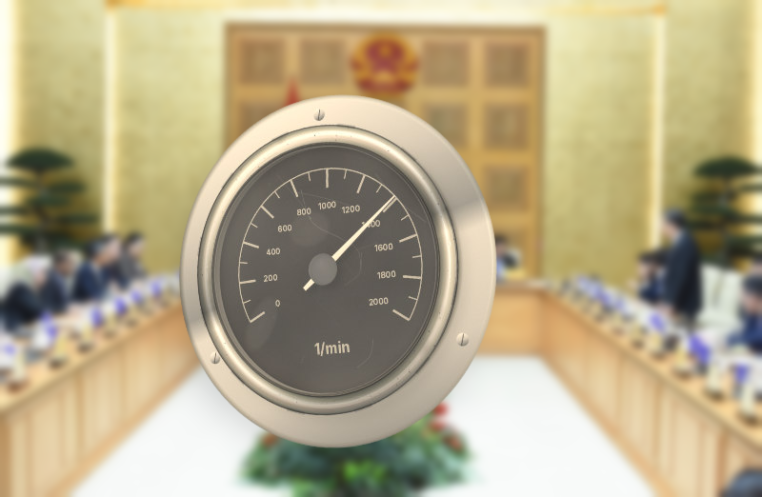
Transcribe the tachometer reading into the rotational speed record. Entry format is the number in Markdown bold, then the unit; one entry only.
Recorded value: **1400** rpm
